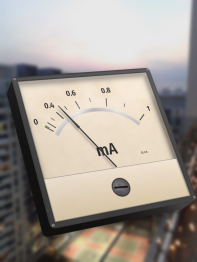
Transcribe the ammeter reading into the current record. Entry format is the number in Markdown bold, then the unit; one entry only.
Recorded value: **0.45** mA
